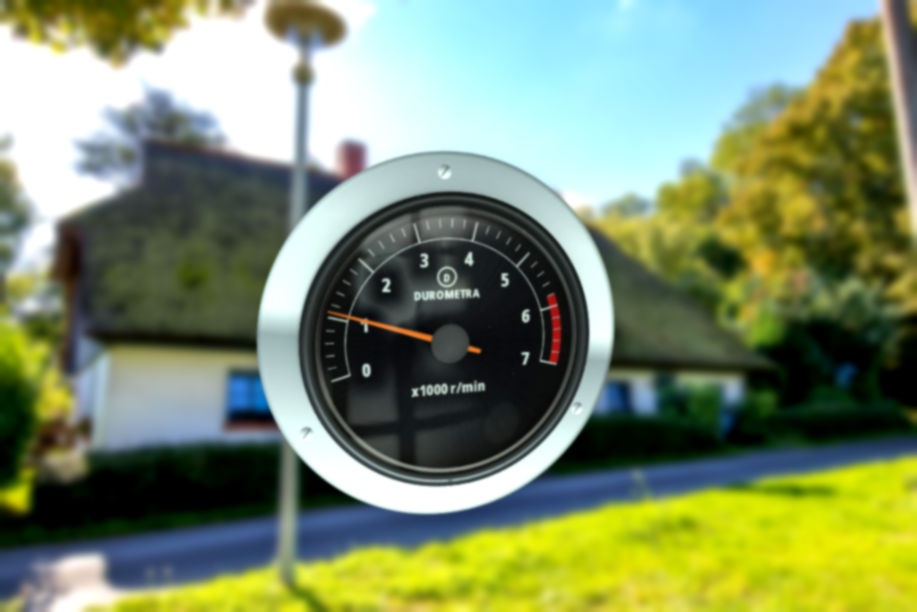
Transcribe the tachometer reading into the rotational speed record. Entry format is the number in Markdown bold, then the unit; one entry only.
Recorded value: **1100** rpm
